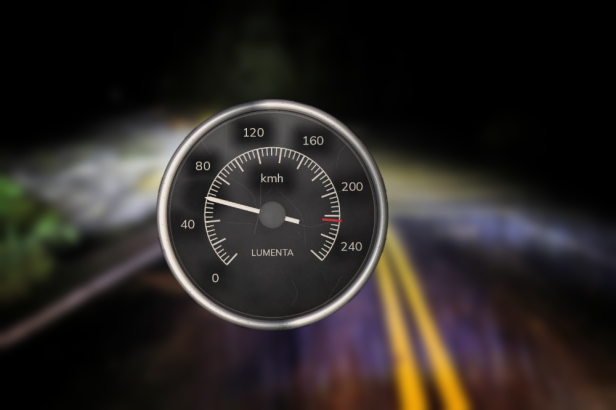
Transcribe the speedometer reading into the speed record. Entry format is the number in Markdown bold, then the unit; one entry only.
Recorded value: **60** km/h
